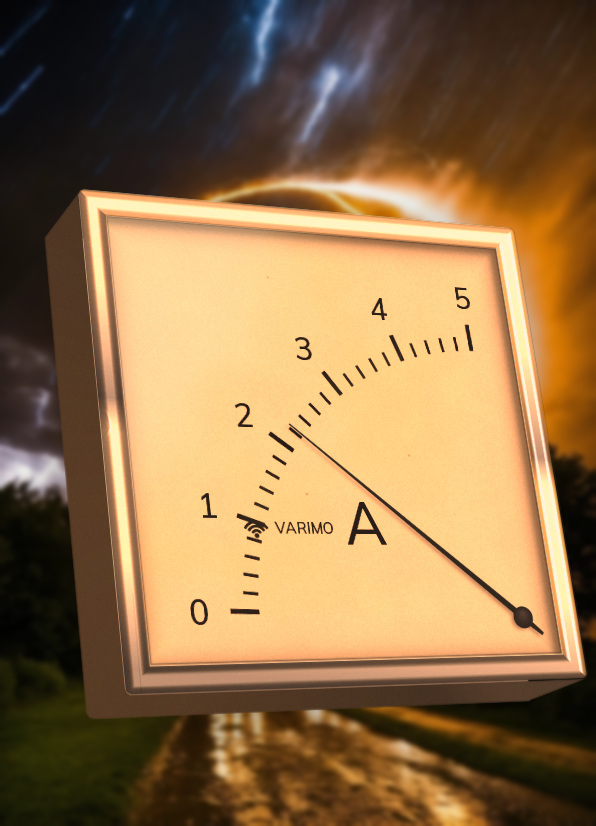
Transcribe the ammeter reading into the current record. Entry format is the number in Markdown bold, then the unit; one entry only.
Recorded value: **2.2** A
